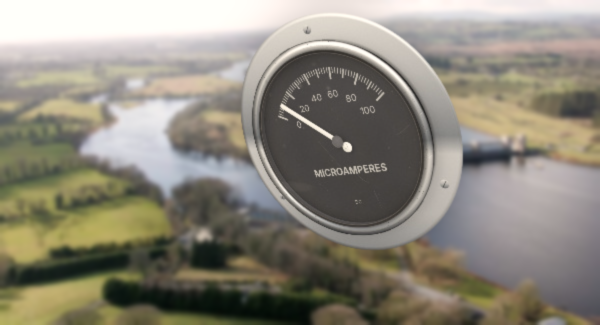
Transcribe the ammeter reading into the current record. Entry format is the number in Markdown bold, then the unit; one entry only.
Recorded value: **10** µA
